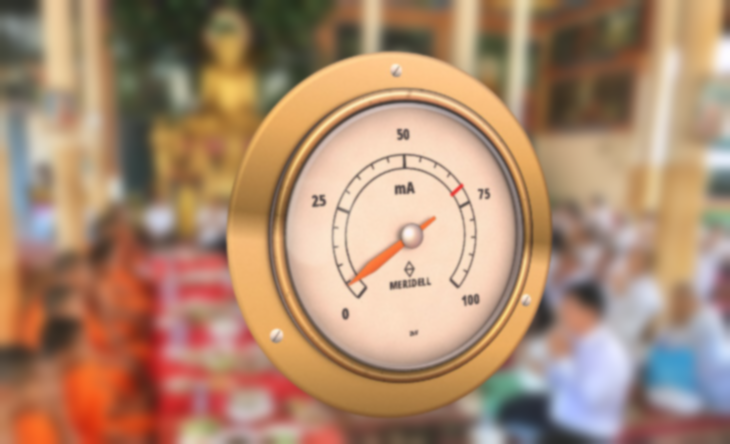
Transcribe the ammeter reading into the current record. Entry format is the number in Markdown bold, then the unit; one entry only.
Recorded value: **5** mA
